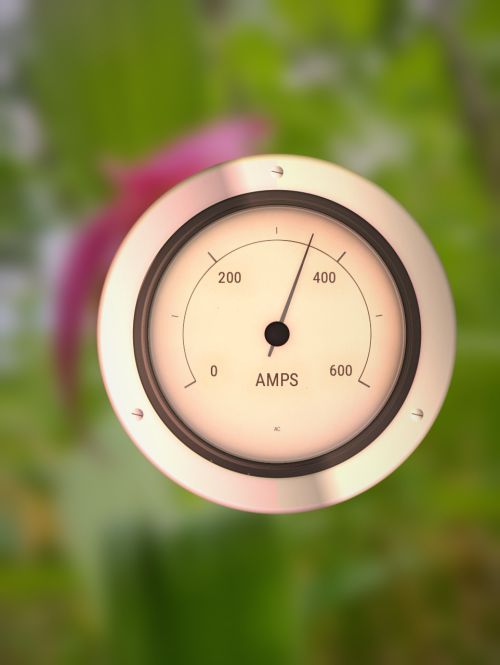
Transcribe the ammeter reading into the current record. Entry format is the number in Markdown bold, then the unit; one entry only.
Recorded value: **350** A
